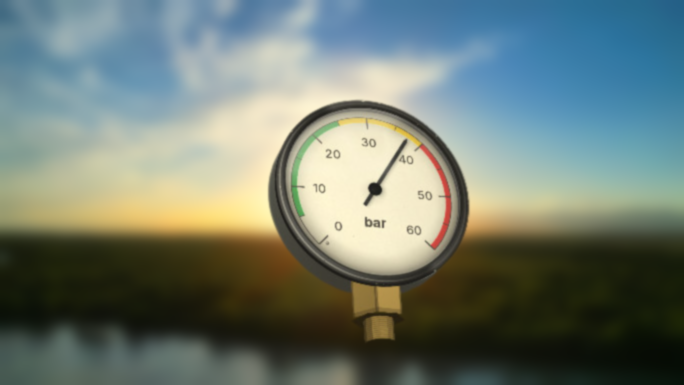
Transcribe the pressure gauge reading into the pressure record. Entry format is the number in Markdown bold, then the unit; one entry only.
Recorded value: **37.5** bar
